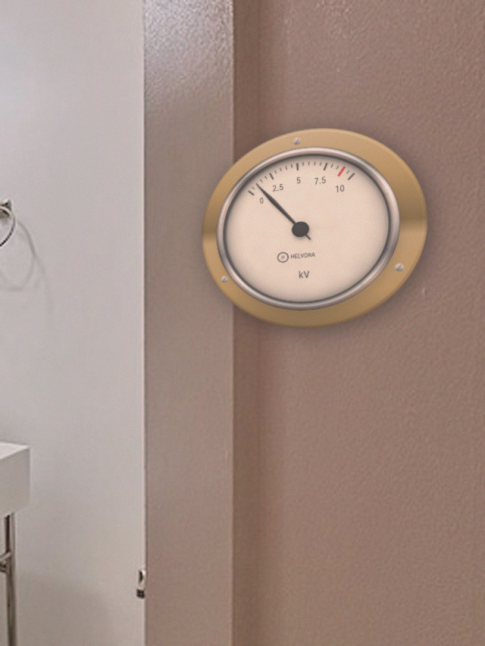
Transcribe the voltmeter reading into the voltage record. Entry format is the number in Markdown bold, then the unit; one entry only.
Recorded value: **1** kV
